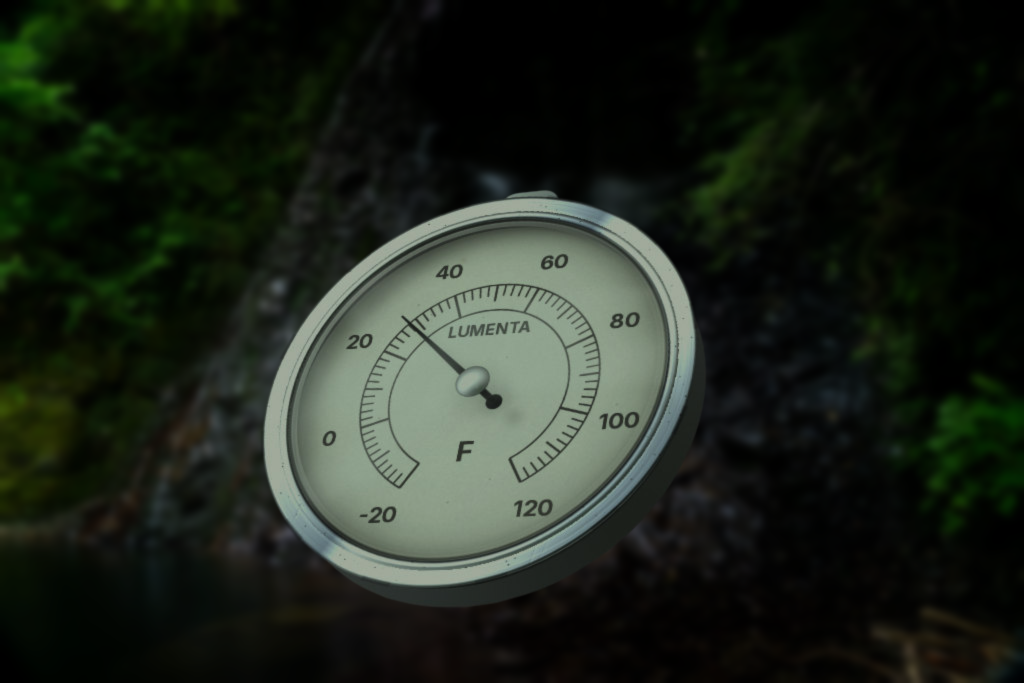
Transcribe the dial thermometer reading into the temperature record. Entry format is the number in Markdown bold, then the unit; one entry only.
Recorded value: **28** °F
